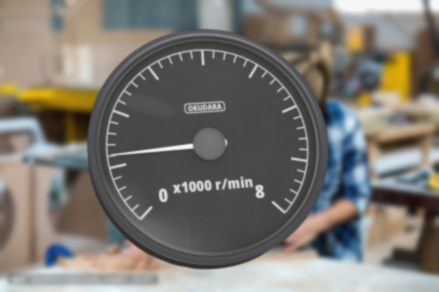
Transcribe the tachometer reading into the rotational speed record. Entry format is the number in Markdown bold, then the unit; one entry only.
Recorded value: **1200** rpm
